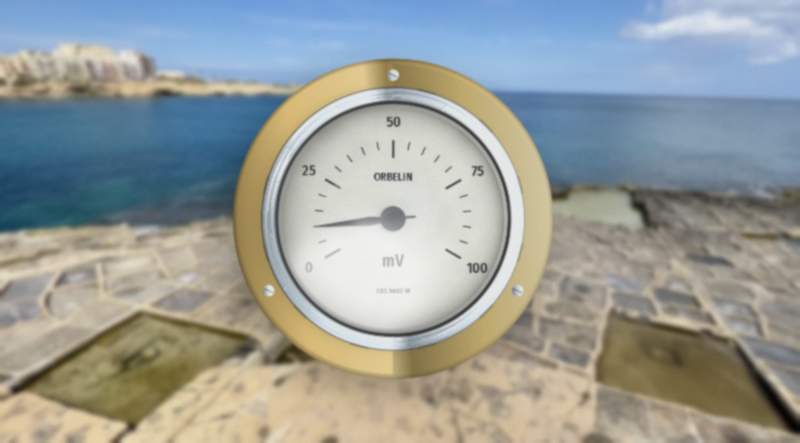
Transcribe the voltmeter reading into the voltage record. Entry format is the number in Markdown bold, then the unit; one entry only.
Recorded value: **10** mV
